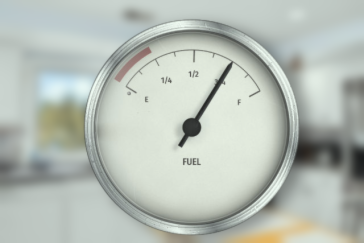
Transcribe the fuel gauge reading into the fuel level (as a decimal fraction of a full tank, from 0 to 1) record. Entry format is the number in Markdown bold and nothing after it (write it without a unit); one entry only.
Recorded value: **0.75**
